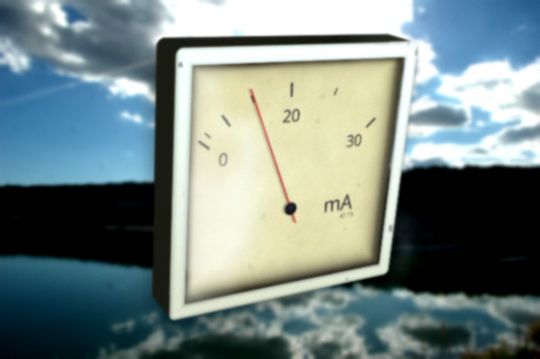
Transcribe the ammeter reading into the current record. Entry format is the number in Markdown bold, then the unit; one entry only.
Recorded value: **15** mA
